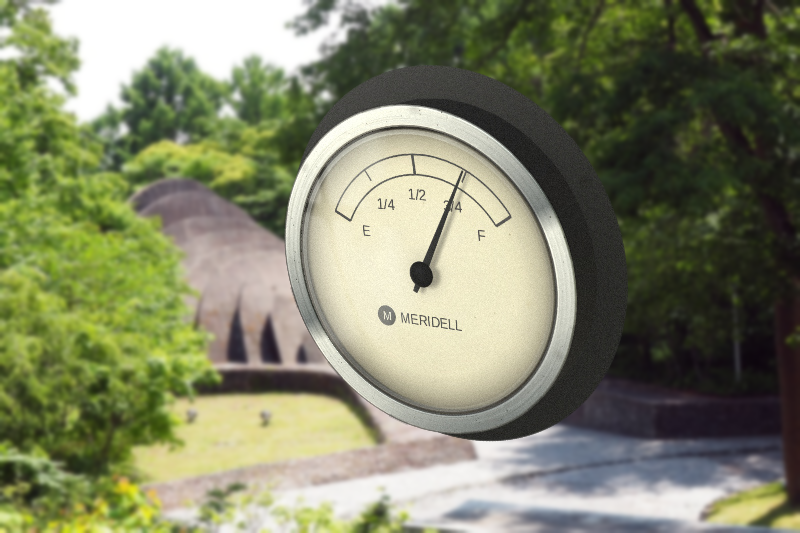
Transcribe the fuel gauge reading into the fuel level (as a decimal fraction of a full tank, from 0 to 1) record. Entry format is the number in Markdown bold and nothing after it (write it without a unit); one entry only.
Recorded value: **0.75**
